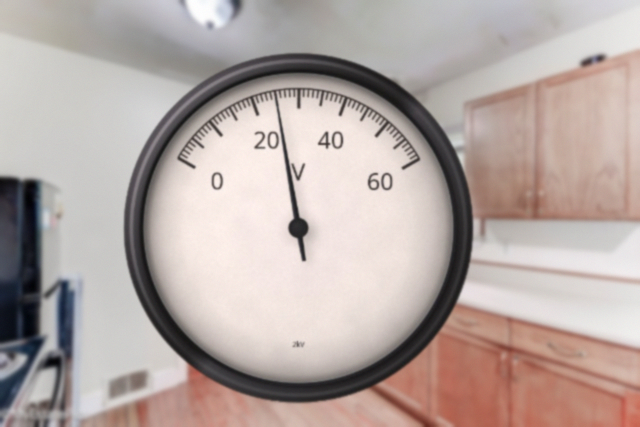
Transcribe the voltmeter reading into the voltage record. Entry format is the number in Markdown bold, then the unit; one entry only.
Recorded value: **25** V
